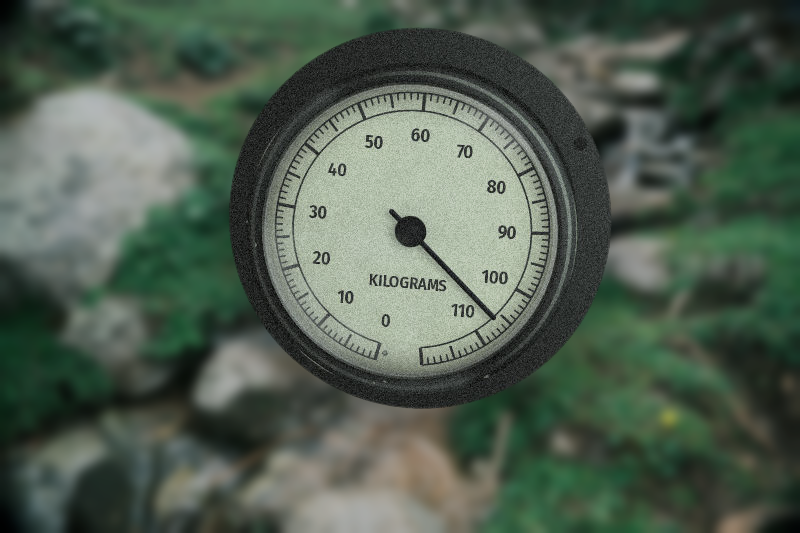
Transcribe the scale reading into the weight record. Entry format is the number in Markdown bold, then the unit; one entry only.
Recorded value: **106** kg
